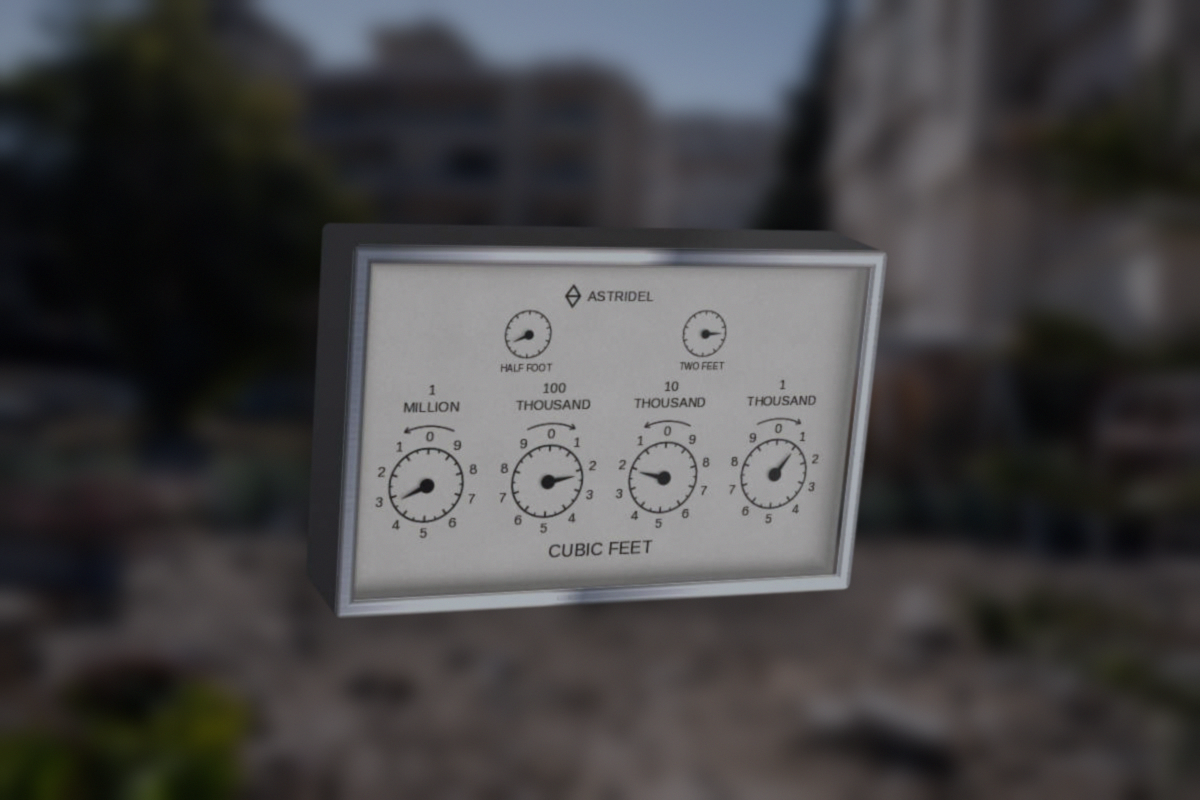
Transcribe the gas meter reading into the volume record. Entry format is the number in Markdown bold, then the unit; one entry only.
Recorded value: **322100** ft³
